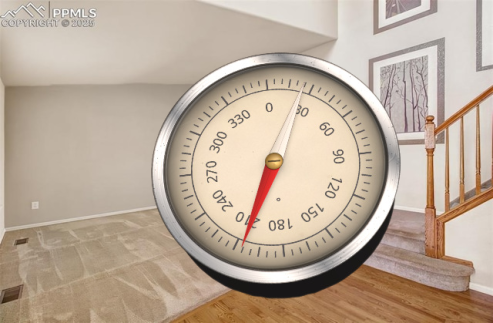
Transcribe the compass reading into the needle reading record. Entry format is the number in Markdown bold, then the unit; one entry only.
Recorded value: **205** °
